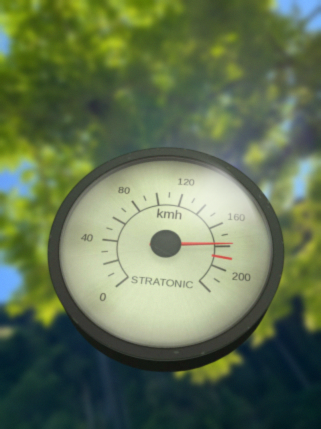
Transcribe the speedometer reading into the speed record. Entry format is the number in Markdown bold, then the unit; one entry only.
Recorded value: **180** km/h
